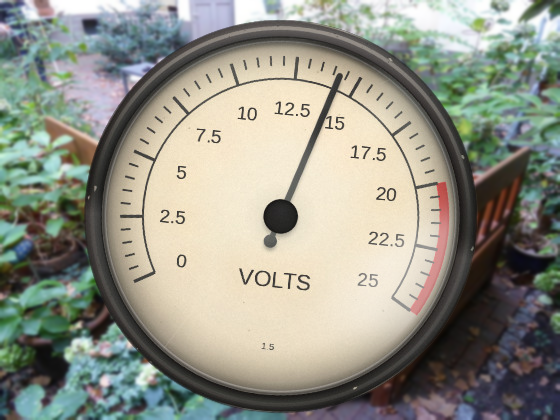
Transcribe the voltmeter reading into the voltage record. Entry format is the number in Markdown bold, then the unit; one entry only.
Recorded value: **14.25** V
